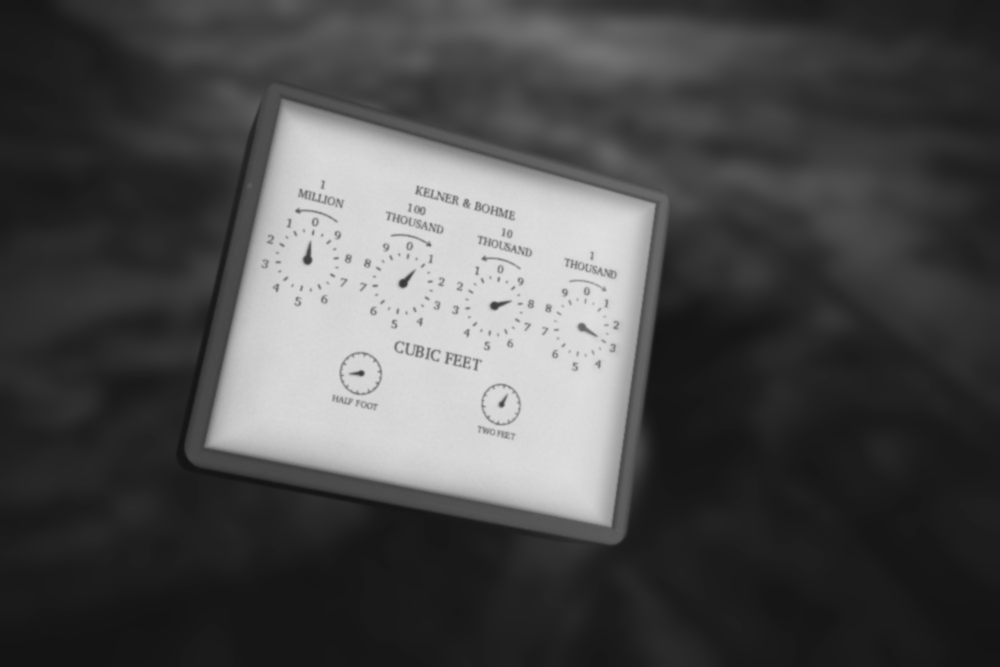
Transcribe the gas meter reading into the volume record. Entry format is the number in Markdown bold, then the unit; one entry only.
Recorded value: **8300** ft³
